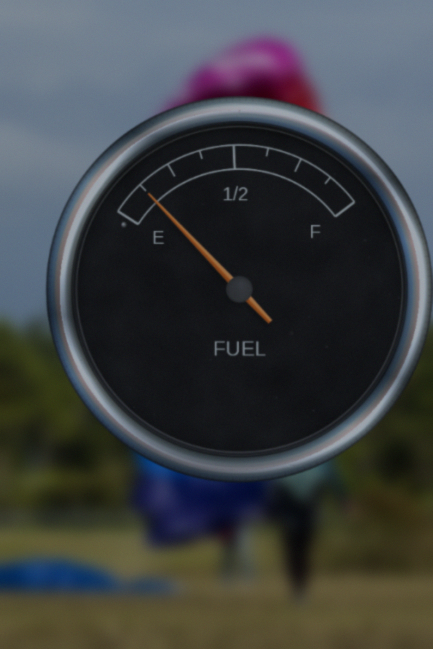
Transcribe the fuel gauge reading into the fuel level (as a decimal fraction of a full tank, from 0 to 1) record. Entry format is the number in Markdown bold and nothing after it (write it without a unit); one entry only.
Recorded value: **0.125**
